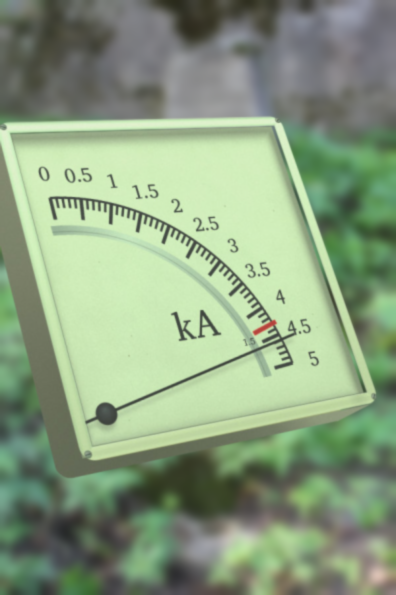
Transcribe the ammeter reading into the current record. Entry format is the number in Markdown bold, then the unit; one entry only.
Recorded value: **4.6** kA
